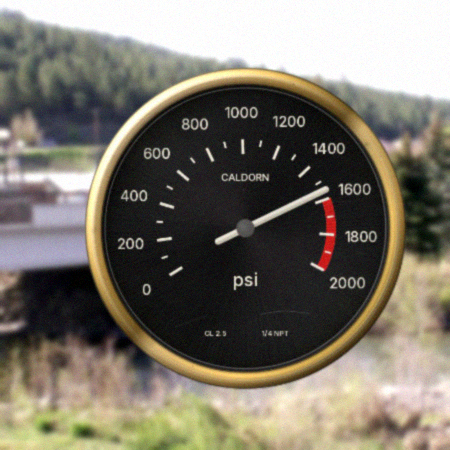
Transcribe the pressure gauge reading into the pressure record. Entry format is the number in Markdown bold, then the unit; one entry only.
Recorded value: **1550** psi
